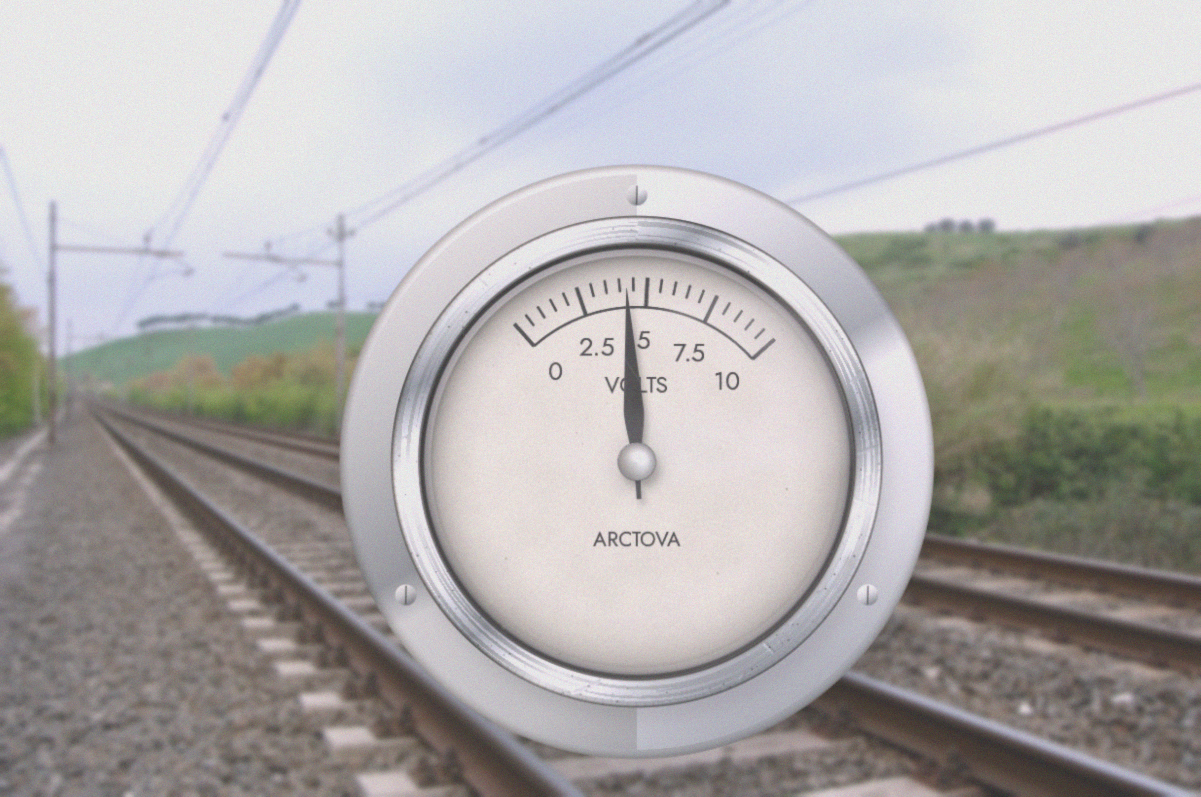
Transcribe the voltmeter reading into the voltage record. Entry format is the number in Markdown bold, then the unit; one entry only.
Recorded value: **4.25** V
